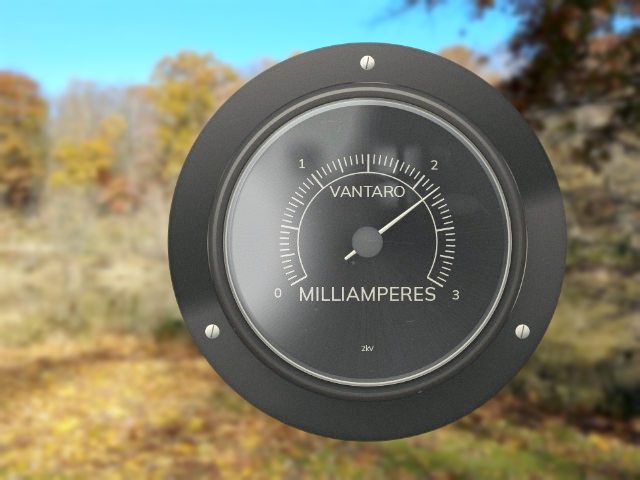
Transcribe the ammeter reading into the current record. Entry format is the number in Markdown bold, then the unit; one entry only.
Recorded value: **2.15** mA
